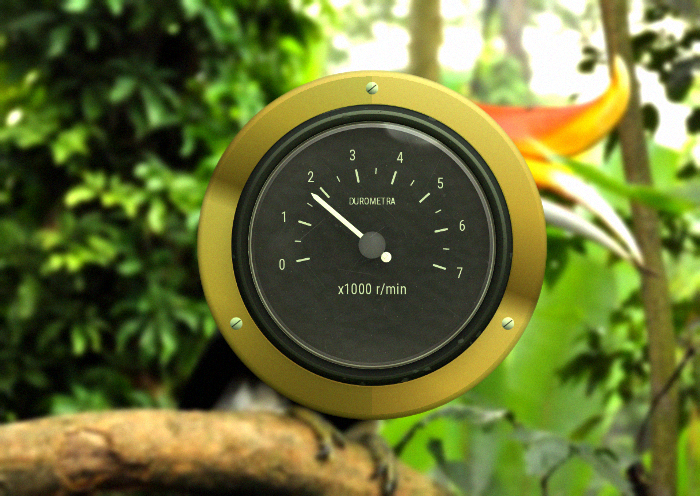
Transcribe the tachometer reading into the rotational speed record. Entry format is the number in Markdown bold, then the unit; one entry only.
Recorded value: **1750** rpm
